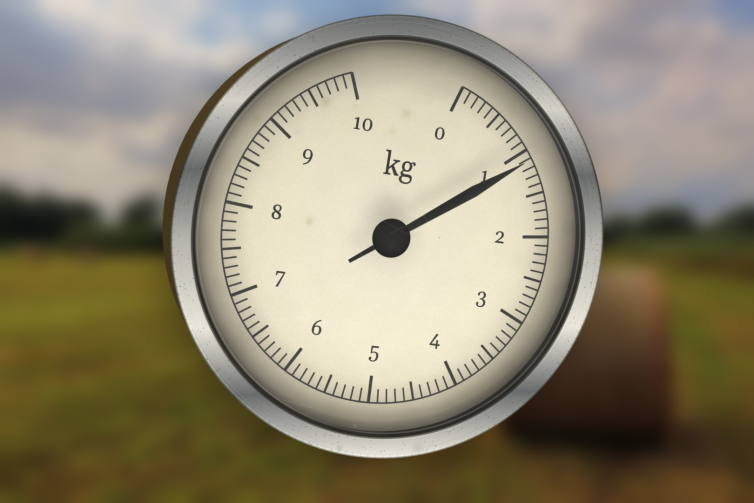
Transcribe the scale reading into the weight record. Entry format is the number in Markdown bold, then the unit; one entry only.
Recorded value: **1.1** kg
